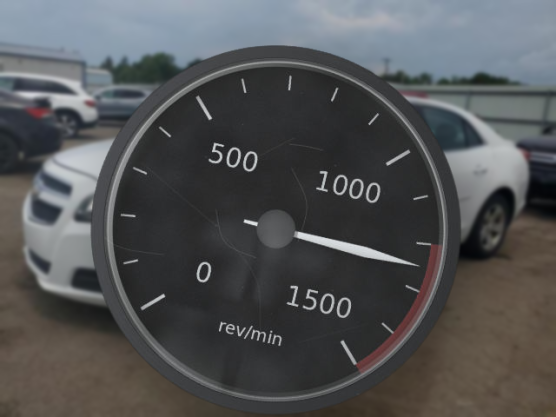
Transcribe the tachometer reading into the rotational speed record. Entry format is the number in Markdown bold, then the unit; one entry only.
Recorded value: **1250** rpm
